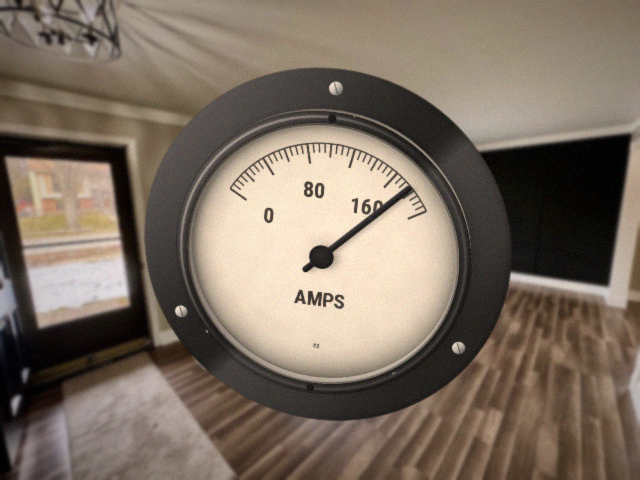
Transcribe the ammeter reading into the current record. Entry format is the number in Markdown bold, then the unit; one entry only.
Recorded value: **175** A
